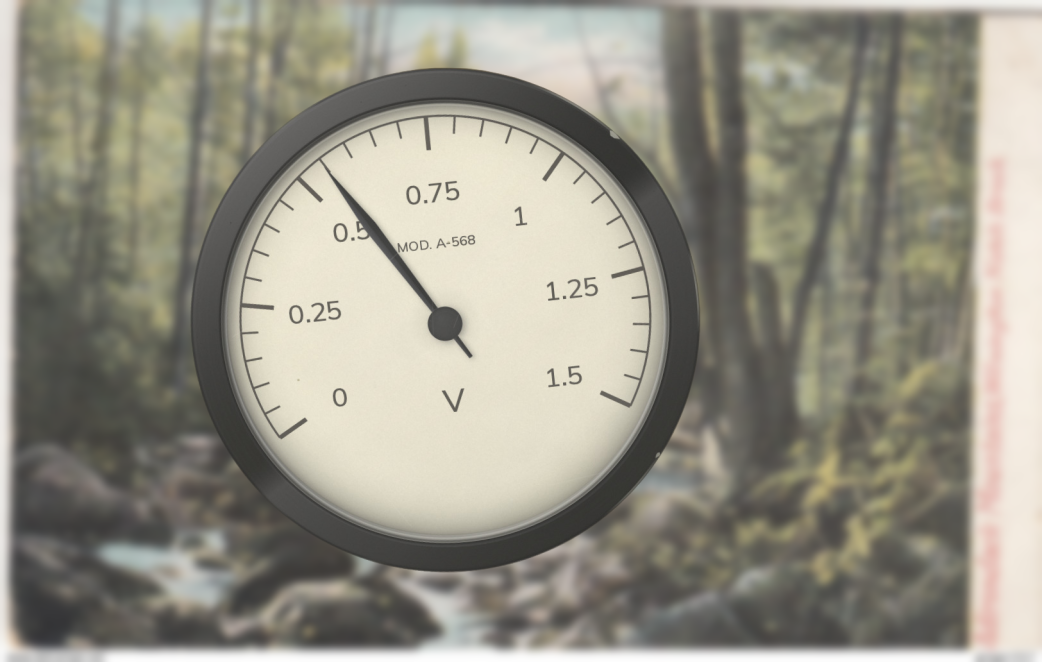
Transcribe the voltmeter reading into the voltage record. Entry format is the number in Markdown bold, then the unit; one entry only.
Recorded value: **0.55** V
